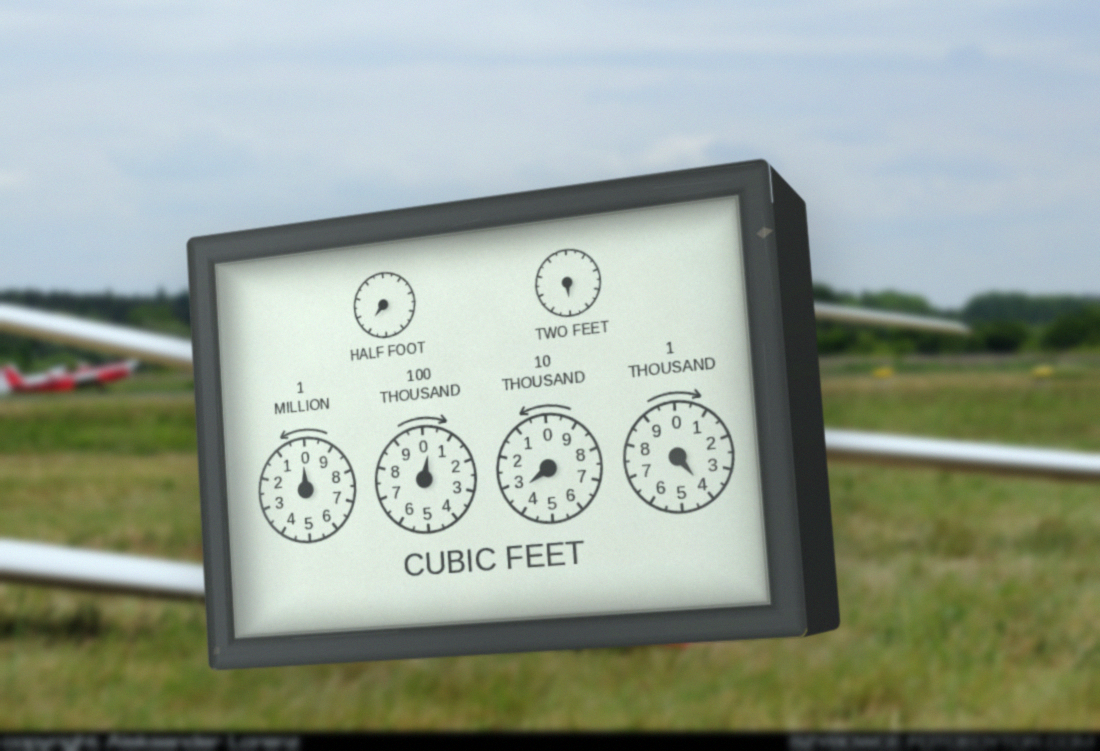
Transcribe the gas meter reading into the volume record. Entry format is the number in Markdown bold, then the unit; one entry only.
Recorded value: **3400** ft³
